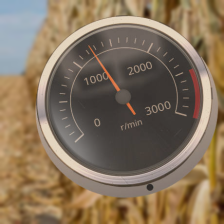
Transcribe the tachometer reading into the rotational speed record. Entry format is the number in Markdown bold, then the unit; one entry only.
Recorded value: **1250** rpm
